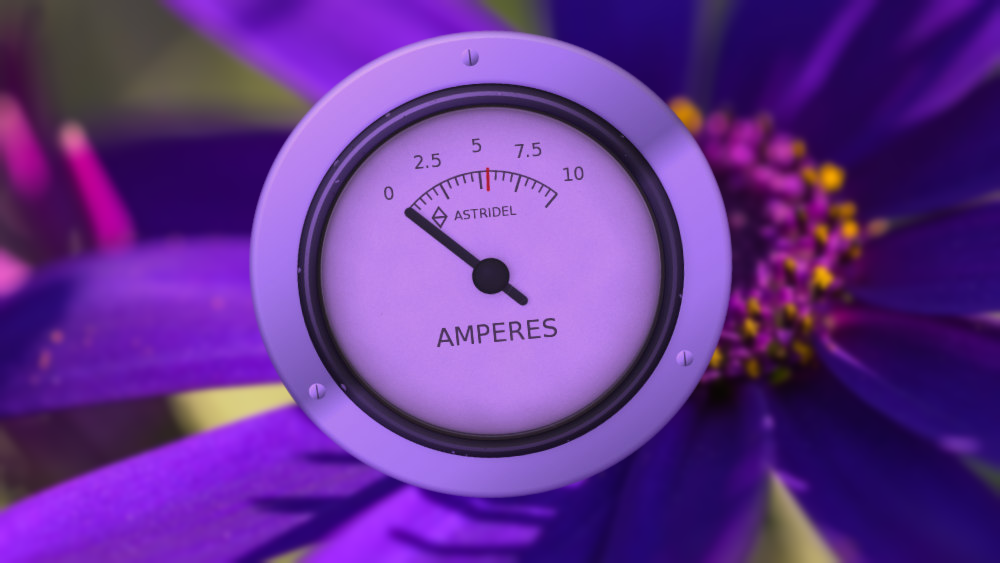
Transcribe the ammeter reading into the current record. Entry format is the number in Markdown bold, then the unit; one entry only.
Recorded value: **0** A
